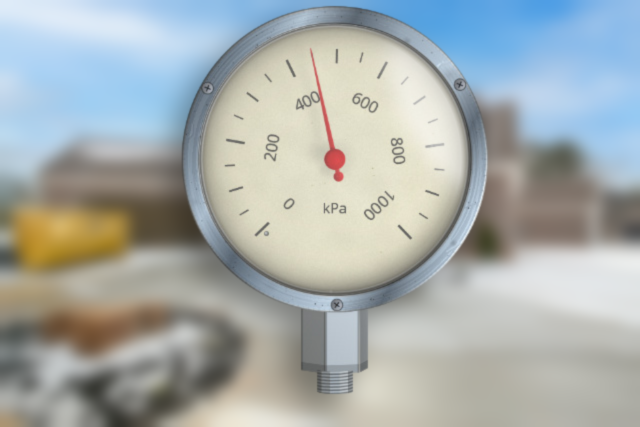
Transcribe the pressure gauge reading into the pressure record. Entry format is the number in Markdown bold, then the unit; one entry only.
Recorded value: **450** kPa
